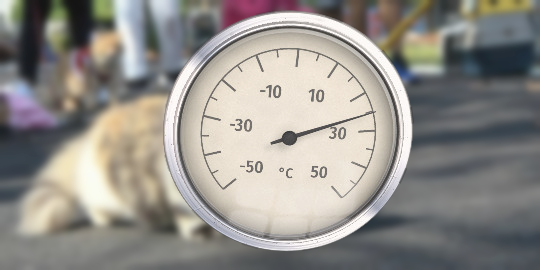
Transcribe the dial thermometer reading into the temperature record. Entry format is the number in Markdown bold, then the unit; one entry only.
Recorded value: **25** °C
